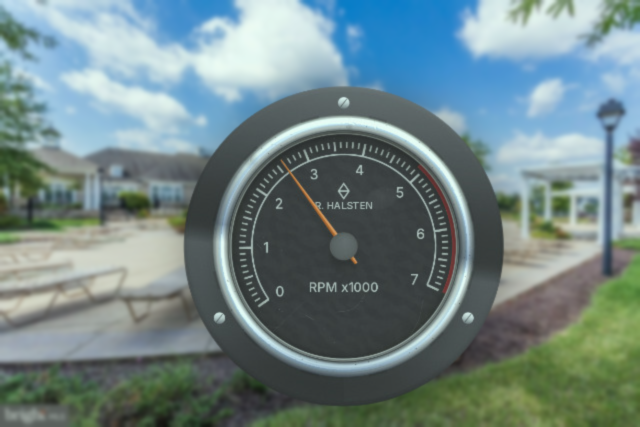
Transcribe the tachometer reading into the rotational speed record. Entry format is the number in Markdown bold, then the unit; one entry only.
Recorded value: **2600** rpm
